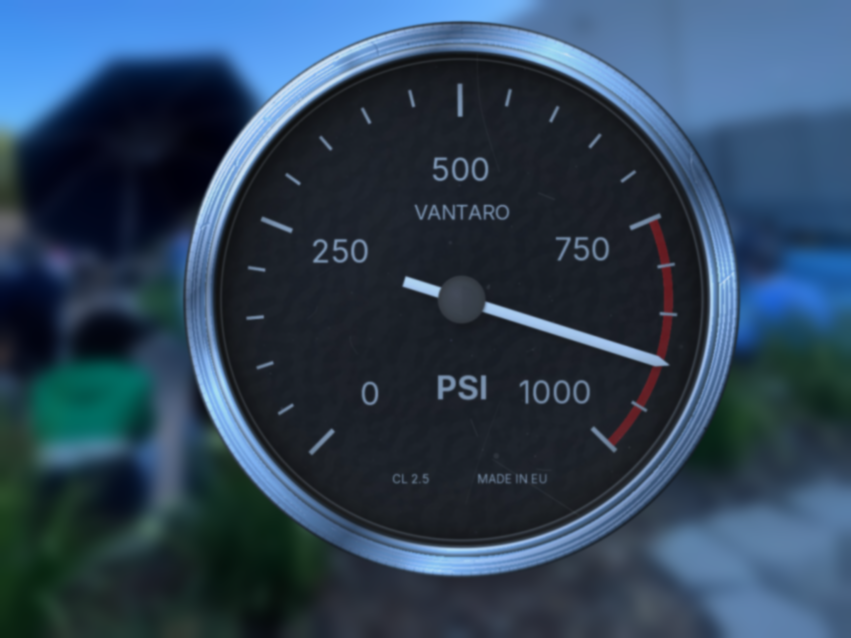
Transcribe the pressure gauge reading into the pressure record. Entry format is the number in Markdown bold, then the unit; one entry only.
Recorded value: **900** psi
